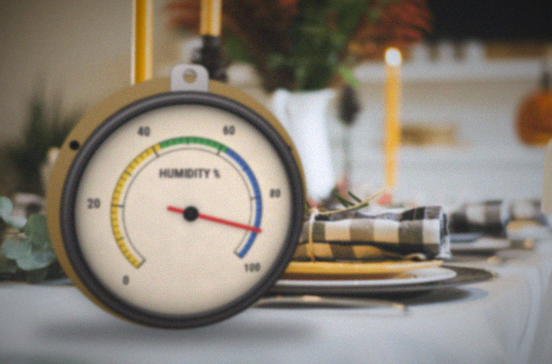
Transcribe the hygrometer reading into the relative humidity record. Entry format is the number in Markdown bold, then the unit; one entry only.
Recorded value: **90** %
